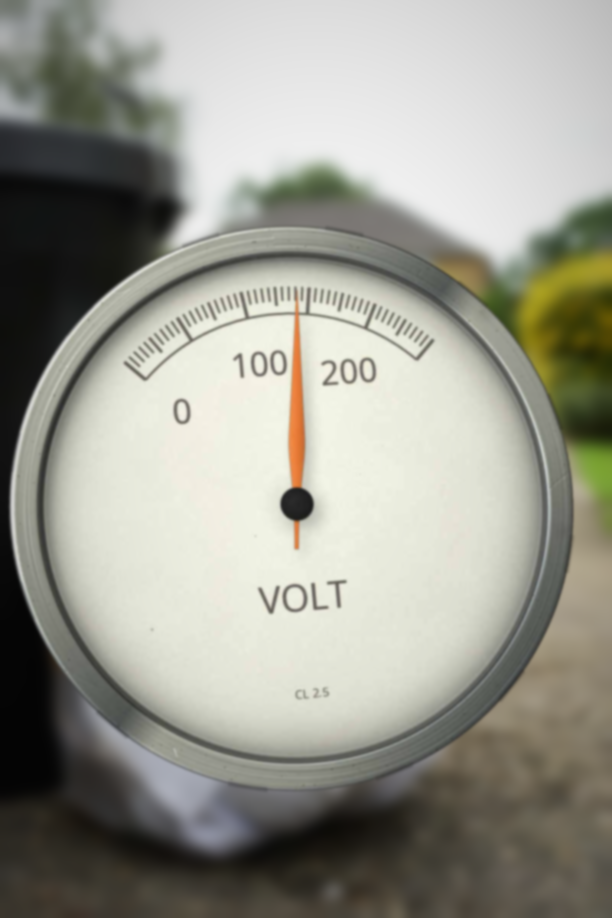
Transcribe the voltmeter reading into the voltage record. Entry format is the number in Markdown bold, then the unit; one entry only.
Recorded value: **140** V
